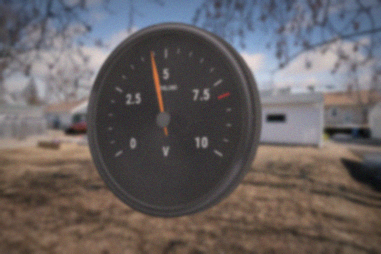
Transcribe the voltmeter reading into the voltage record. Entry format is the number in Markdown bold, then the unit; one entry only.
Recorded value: **4.5** V
